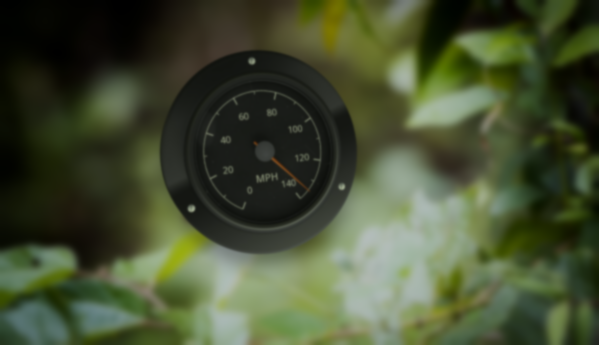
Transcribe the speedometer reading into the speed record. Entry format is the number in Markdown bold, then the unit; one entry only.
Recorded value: **135** mph
